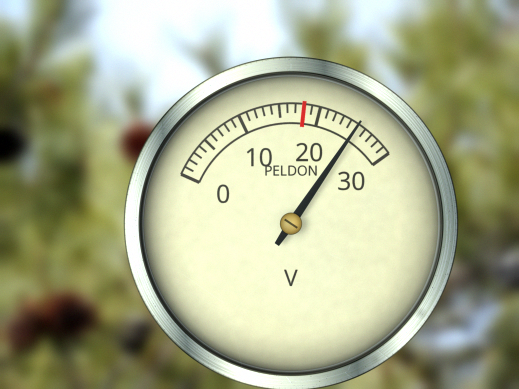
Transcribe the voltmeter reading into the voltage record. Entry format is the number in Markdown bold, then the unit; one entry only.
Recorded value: **25** V
